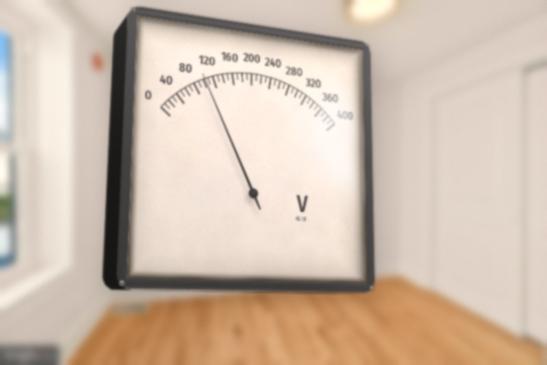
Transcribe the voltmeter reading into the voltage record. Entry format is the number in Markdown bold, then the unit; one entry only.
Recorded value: **100** V
